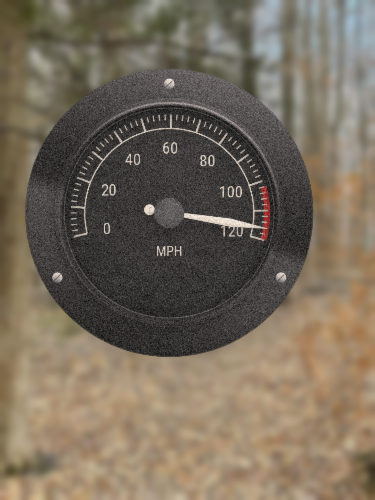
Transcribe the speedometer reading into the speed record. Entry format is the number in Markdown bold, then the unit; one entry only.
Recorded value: **116** mph
